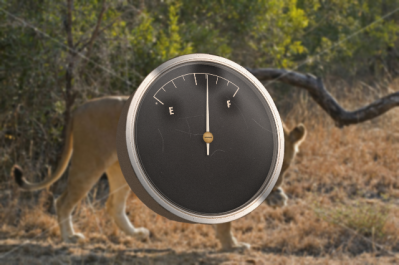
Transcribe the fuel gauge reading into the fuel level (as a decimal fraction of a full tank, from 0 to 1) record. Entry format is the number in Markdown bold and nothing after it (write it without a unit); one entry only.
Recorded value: **0.625**
